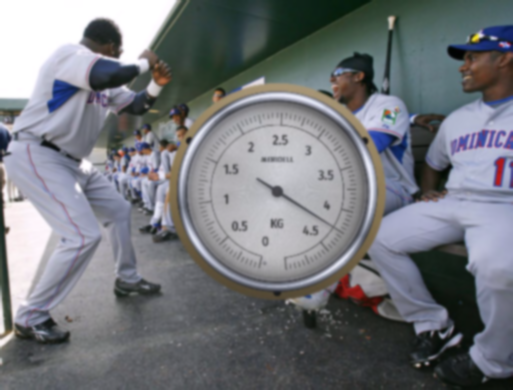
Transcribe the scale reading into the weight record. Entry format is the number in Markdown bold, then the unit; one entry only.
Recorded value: **4.25** kg
